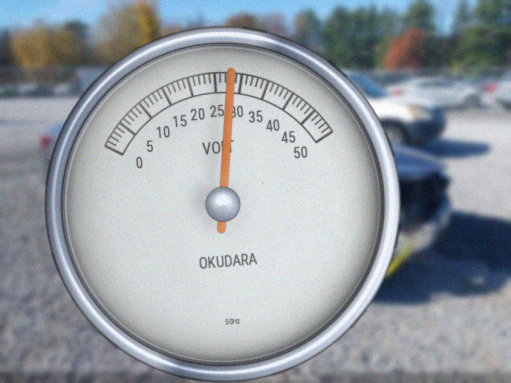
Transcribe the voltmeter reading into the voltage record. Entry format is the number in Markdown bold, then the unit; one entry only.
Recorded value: **28** V
